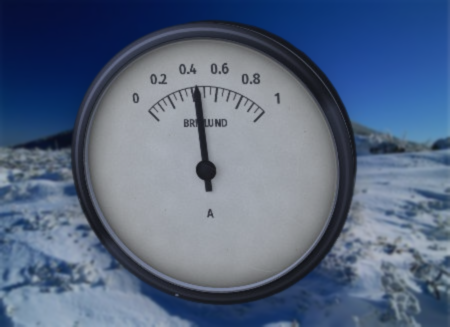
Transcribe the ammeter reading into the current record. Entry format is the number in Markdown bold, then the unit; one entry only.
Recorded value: **0.45** A
